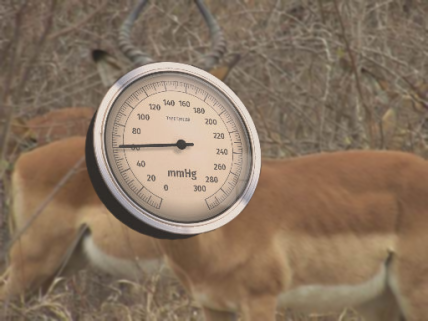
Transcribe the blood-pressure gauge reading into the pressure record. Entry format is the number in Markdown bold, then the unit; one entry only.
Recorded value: **60** mmHg
